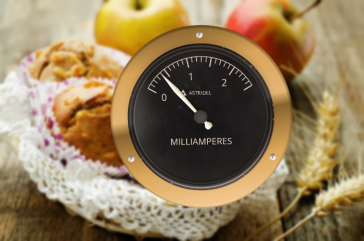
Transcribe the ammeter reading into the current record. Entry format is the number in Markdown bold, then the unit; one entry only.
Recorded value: **0.4** mA
